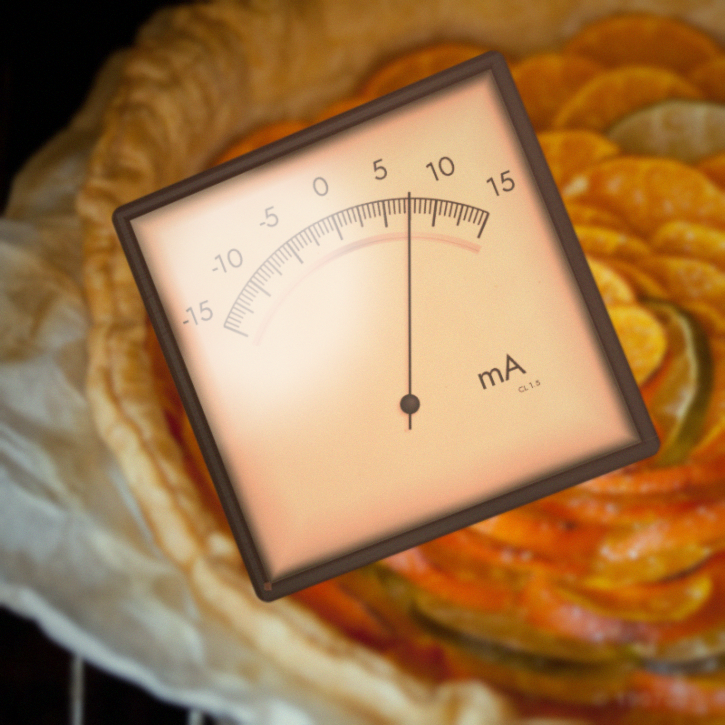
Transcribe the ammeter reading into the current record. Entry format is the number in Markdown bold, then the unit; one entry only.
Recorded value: **7.5** mA
